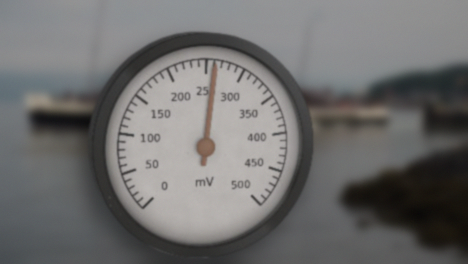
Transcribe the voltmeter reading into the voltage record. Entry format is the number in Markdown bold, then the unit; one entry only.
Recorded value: **260** mV
